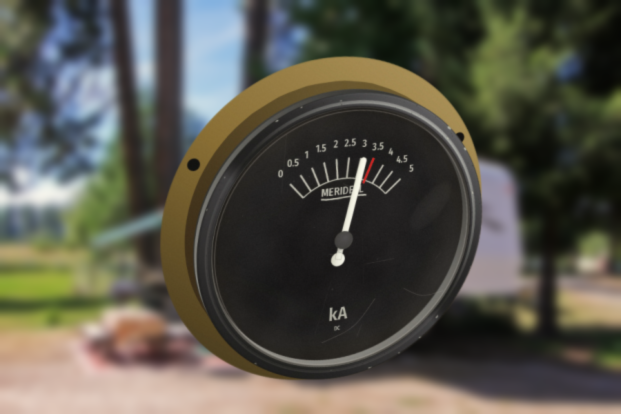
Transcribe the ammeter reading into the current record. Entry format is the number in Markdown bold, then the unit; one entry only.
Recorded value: **3** kA
